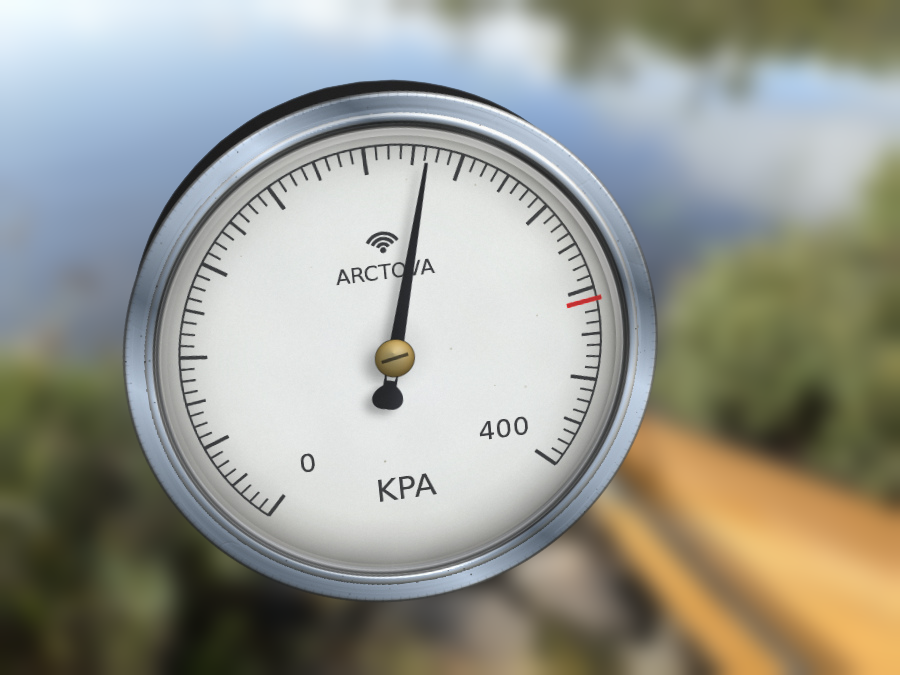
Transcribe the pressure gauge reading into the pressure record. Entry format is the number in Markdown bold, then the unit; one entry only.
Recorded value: **225** kPa
